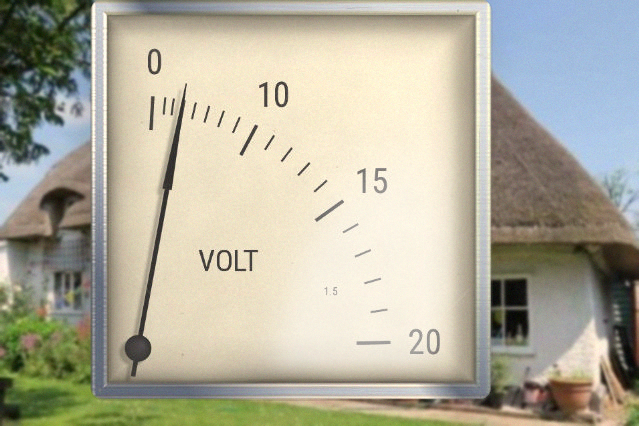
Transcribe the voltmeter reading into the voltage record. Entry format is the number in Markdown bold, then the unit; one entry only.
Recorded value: **5** V
